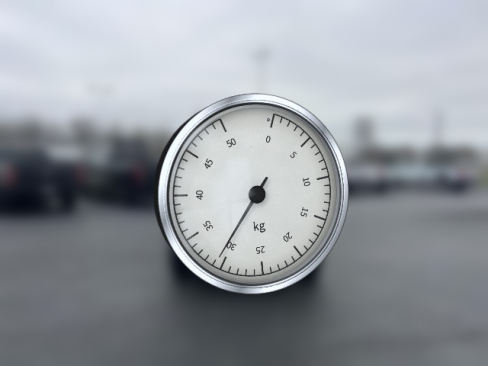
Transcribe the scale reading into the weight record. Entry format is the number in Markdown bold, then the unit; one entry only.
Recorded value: **31** kg
